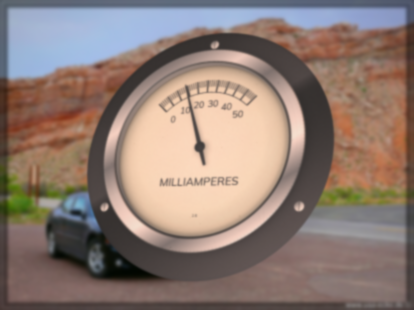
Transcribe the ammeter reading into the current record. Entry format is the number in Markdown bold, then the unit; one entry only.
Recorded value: **15** mA
